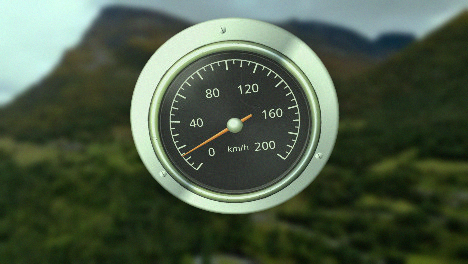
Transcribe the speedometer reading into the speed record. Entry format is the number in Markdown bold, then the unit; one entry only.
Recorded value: **15** km/h
